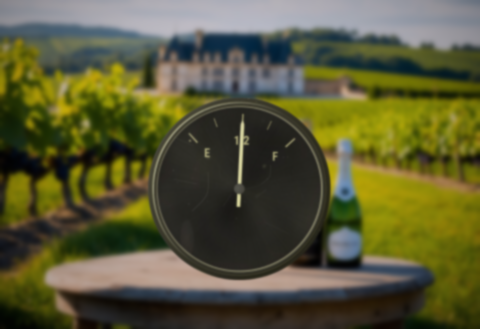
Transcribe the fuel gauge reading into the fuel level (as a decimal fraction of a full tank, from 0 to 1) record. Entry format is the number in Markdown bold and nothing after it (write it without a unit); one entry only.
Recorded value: **0.5**
